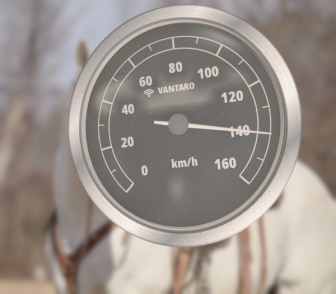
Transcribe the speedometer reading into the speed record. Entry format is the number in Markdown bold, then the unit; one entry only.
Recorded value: **140** km/h
